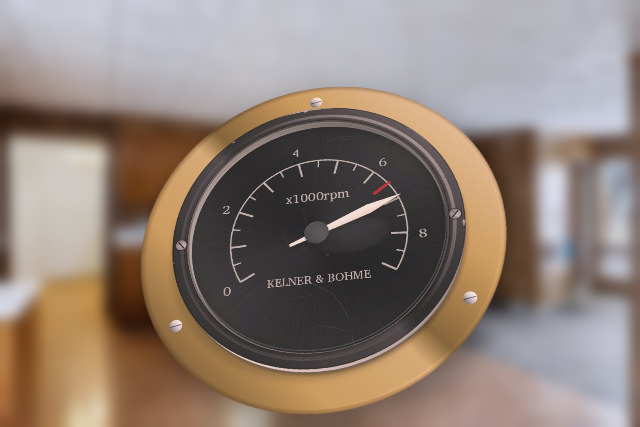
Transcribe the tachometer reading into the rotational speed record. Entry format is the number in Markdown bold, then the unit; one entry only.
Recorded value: **7000** rpm
